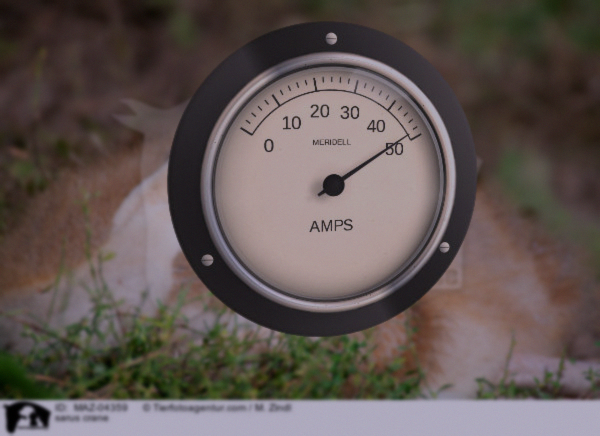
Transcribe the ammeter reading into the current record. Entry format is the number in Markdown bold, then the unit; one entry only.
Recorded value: **48** A
